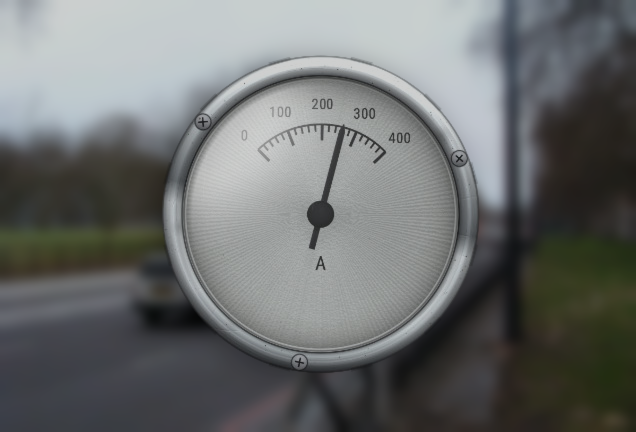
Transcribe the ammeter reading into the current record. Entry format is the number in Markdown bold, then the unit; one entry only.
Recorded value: **260** A
